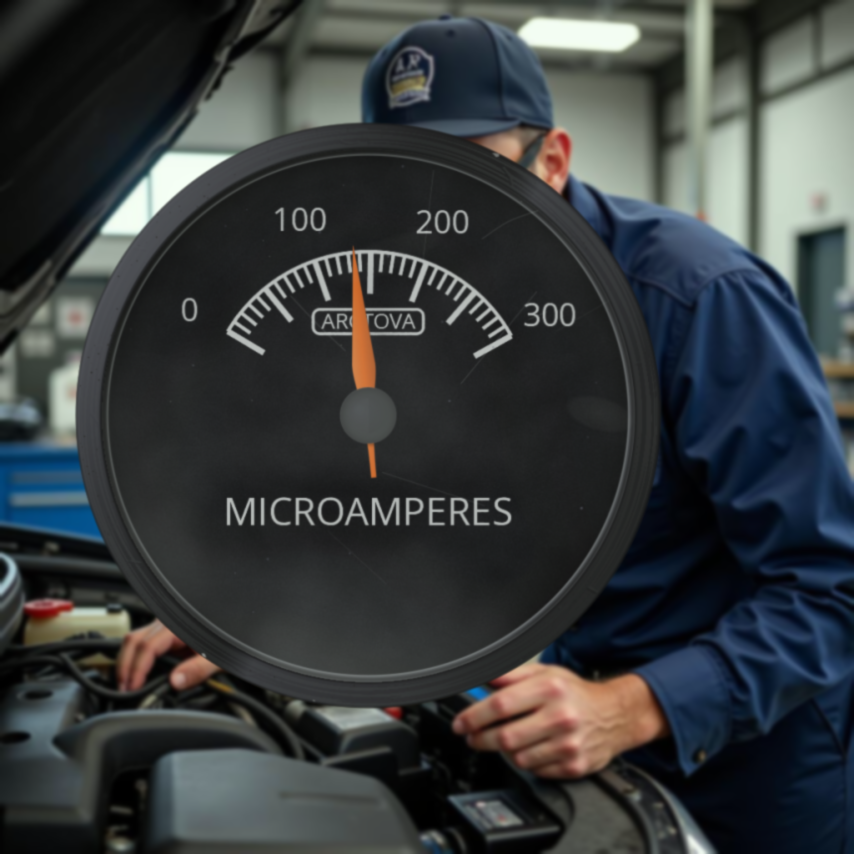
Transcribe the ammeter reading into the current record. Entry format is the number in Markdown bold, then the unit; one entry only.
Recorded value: **135** µA
